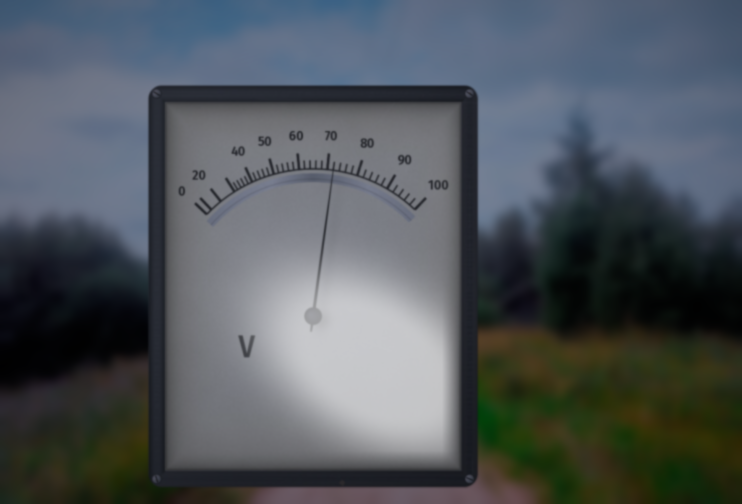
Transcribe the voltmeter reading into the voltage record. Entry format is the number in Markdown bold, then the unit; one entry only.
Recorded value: **72** V
